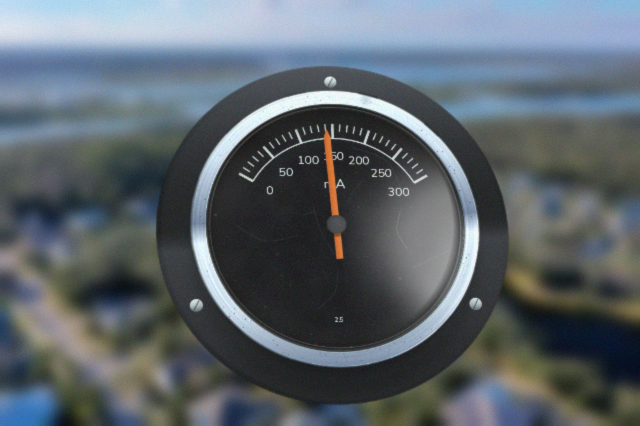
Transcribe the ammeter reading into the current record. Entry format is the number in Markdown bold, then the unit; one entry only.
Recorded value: **140** mA
